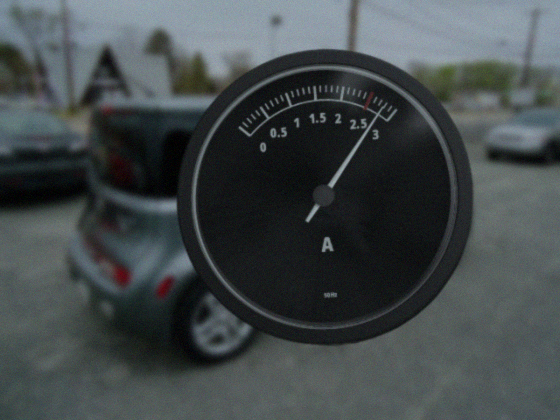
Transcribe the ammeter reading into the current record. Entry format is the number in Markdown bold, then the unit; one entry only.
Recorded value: **2.8** A
